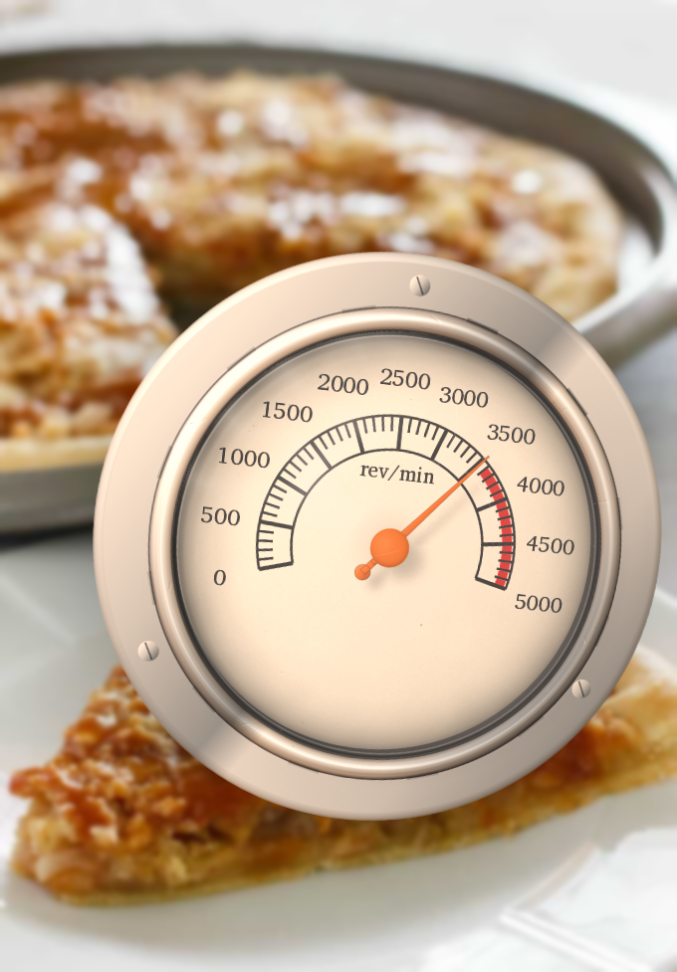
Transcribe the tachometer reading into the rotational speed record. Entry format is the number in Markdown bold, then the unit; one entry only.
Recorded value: **3500** rpm
